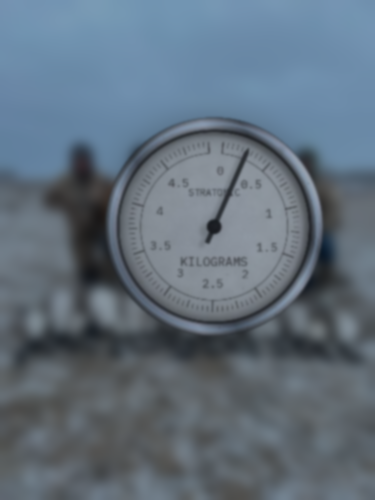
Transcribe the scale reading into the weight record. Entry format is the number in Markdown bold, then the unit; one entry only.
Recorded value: **0.25** kg
